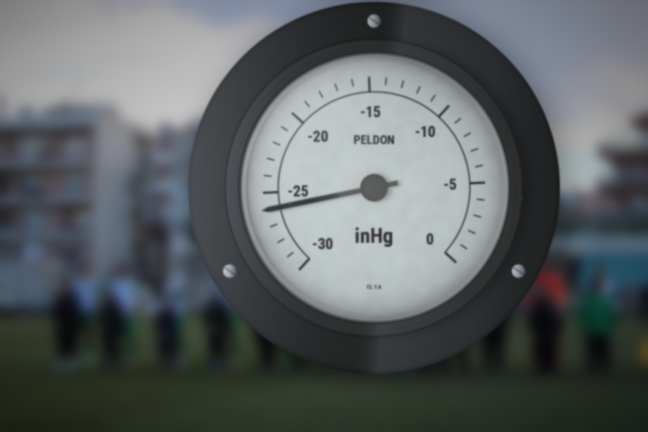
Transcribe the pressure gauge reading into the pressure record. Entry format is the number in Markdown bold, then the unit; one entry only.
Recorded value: **-26** inHg
